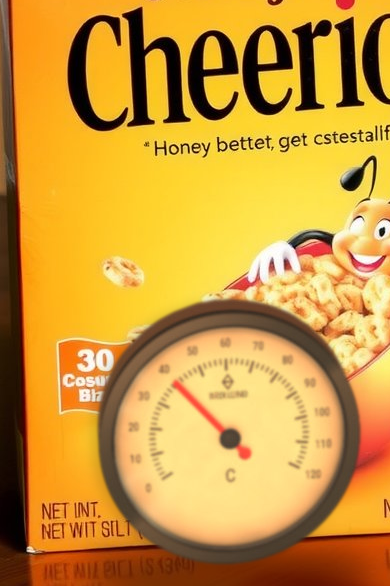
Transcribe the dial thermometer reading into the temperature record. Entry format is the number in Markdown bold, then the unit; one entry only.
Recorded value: **40** °C
